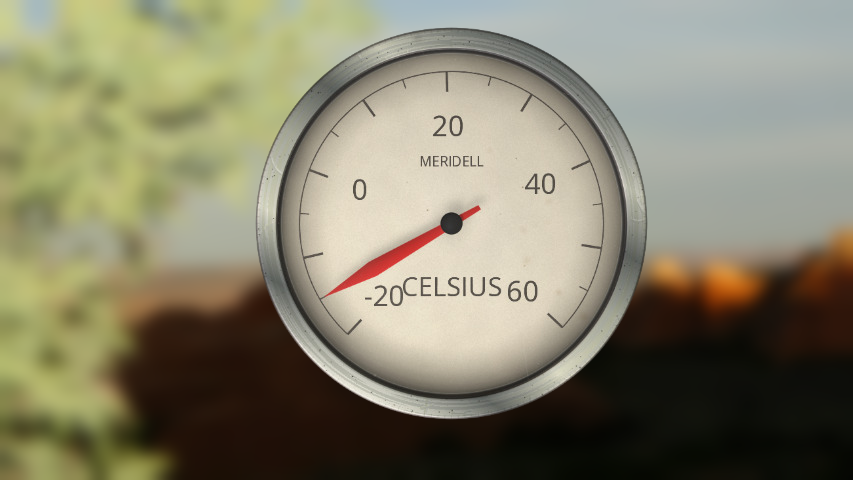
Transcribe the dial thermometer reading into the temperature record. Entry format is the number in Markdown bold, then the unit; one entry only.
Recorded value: **-15** °C
